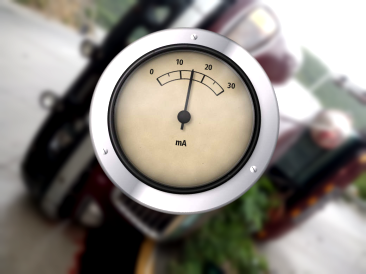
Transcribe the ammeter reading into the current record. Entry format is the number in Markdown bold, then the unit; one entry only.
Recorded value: **15** mA
